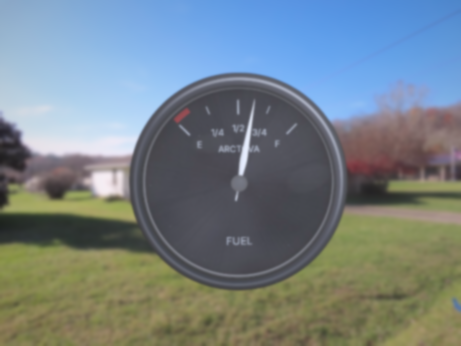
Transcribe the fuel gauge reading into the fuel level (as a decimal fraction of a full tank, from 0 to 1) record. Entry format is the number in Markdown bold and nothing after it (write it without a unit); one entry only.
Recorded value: **0.625**
